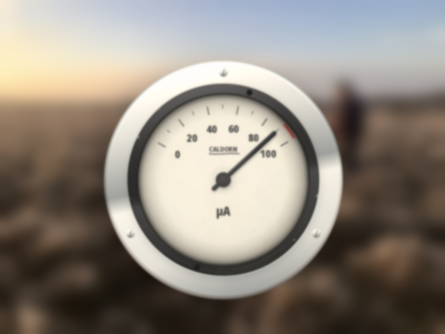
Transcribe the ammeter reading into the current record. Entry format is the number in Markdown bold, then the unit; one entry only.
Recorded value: **90** µA
